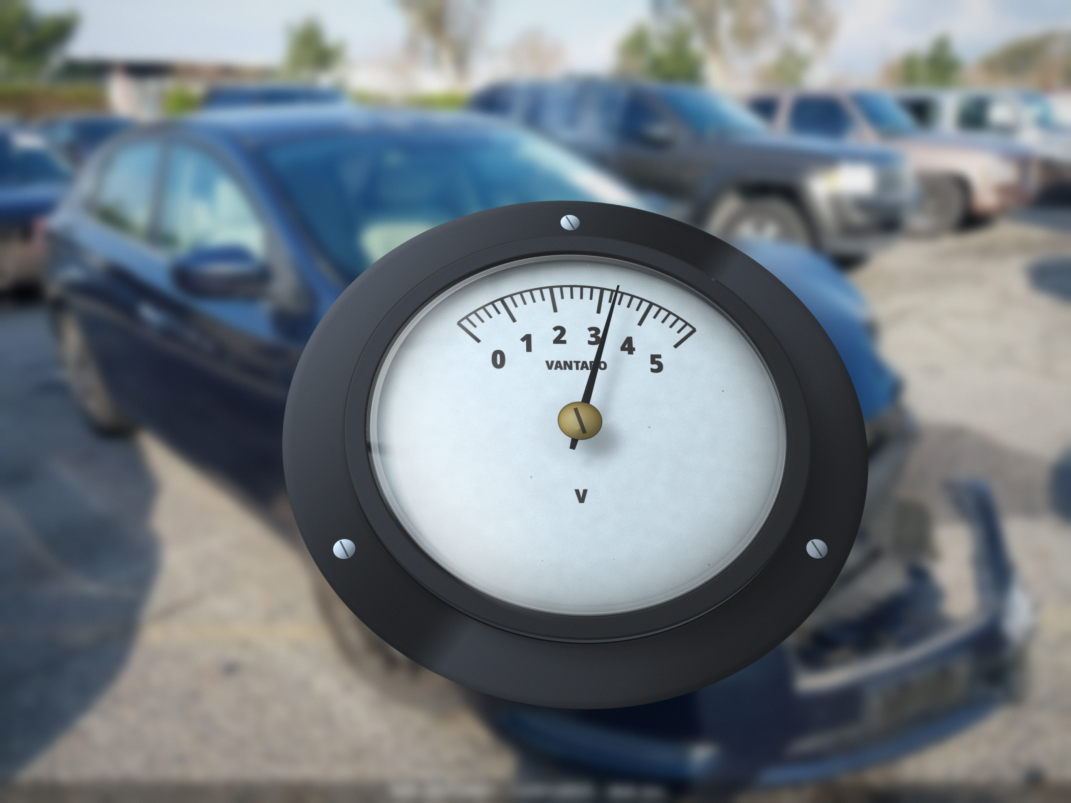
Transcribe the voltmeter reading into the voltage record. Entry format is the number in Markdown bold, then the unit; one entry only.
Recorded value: **3.3** V
